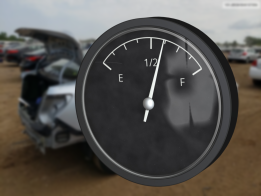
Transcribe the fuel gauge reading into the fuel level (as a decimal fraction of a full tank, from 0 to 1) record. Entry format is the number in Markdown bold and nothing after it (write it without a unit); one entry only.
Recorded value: **0.625**
